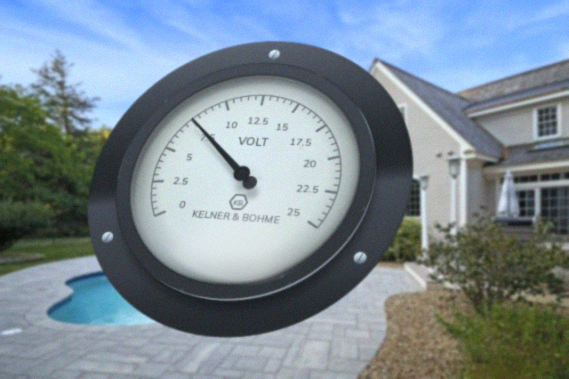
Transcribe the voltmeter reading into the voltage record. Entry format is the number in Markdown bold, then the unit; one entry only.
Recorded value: **7.5** V
